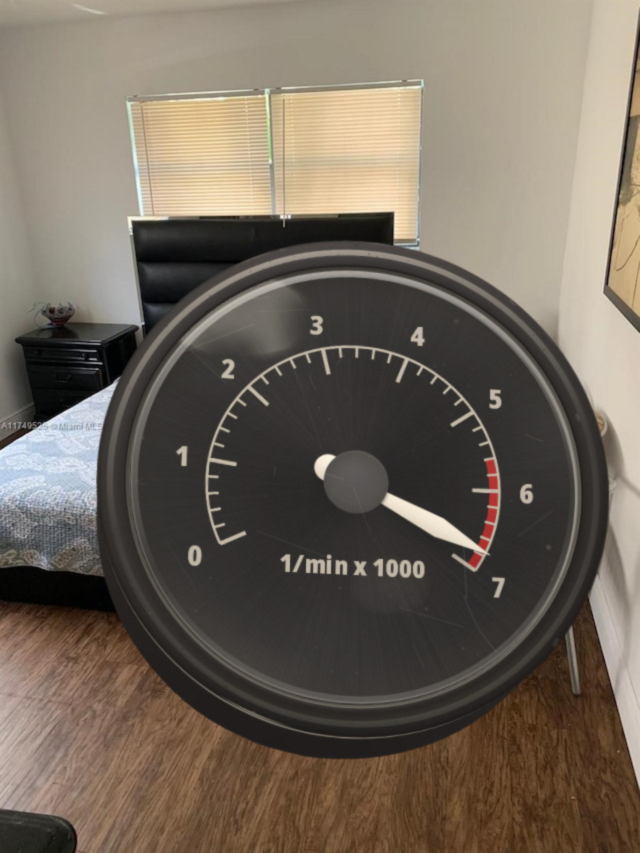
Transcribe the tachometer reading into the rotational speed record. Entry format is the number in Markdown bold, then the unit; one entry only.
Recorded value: **6800** rpm
